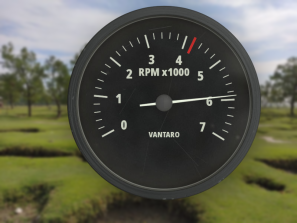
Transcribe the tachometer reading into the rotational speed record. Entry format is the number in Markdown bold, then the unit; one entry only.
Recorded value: **5900** rpm
